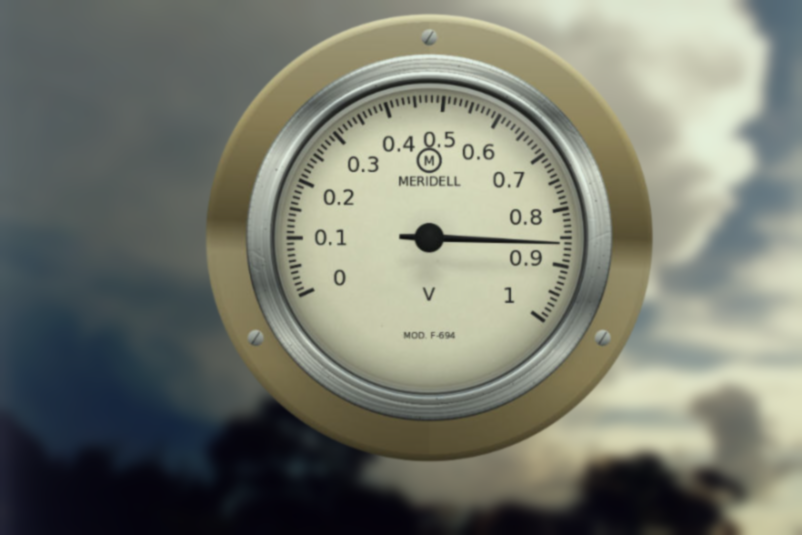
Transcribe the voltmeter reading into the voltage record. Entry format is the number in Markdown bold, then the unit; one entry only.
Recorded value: **0.86** V
